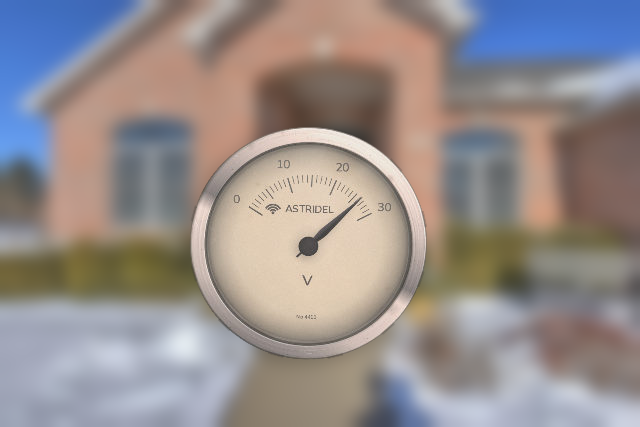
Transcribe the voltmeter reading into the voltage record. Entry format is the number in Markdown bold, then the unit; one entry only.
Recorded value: **26** V
